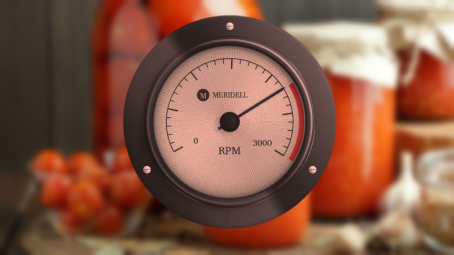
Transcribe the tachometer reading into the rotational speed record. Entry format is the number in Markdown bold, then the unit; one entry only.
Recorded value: **2200** rpm
